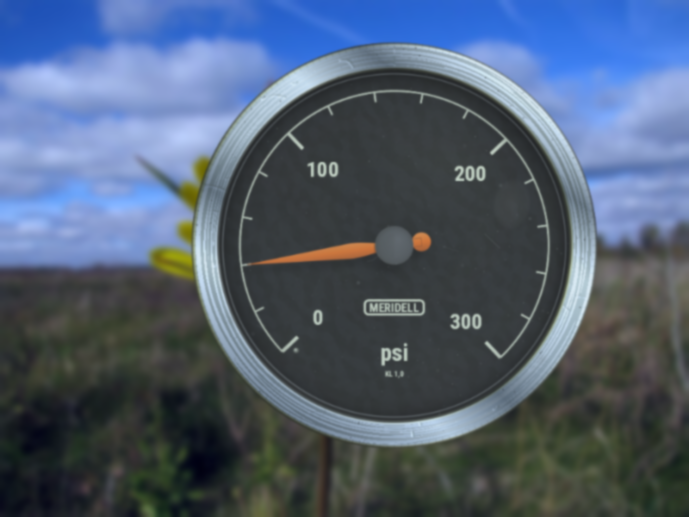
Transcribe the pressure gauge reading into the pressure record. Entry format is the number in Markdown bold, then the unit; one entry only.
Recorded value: **40** psi
